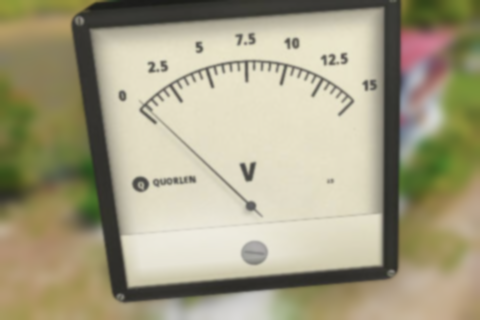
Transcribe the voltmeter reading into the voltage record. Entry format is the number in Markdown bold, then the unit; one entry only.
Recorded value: **0.5** V
